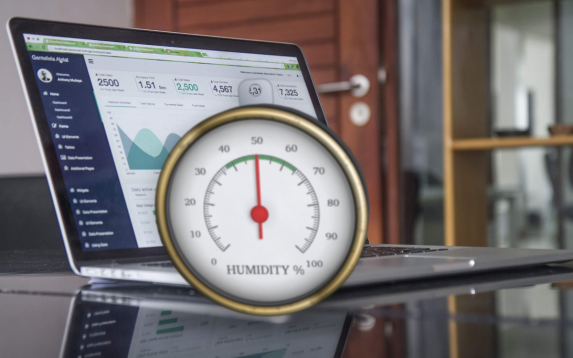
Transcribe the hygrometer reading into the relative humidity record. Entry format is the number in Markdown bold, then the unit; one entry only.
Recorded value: **50** %
